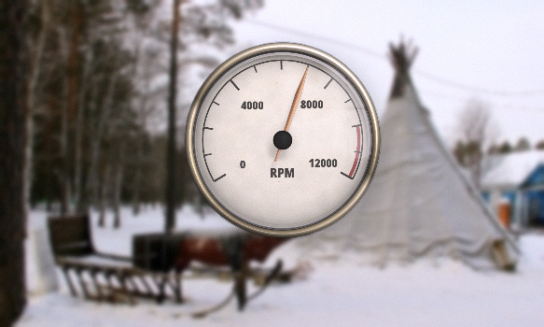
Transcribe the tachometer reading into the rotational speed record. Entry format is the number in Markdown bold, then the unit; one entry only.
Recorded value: **7000** rpm
